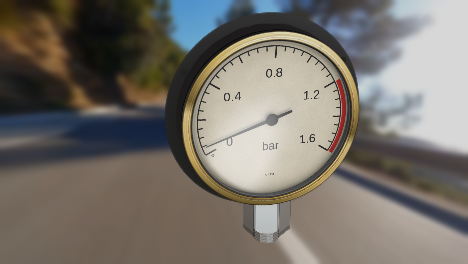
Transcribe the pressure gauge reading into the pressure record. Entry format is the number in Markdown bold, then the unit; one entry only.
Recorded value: **0.05** bar
